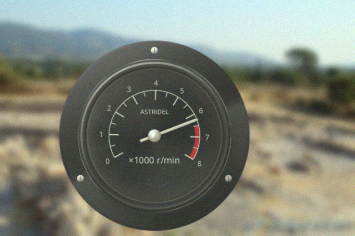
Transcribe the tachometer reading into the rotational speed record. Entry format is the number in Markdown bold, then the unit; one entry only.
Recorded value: **6250** rpm
